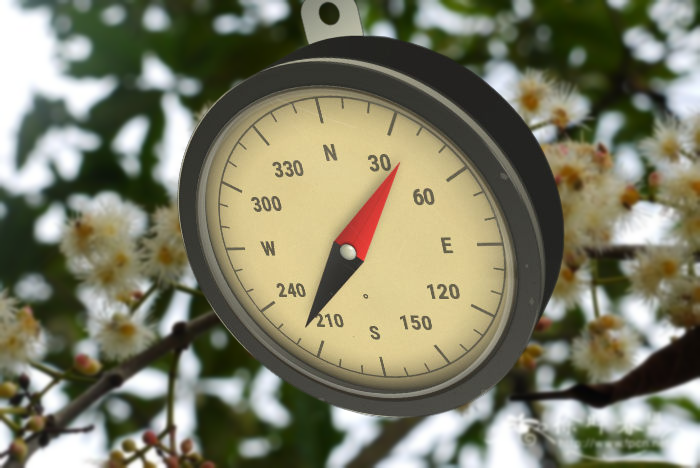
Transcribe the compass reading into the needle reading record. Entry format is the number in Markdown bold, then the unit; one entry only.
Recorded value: **40** °
